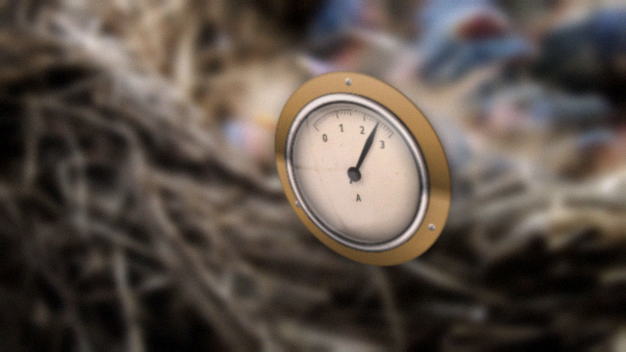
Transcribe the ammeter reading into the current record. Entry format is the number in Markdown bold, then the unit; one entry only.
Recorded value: **2.5** A
